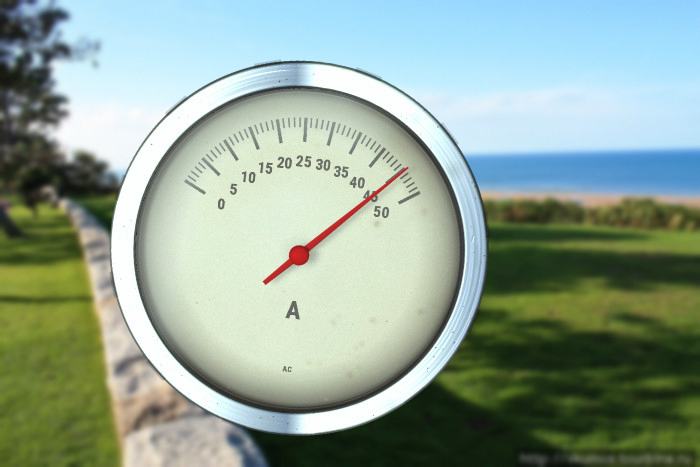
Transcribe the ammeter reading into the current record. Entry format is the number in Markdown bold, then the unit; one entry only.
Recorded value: **45** A
